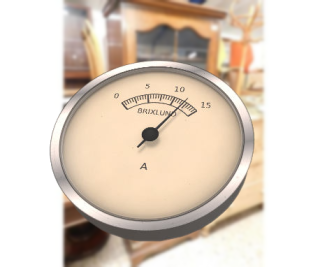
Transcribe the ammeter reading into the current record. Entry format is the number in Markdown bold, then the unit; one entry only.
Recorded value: **12.5** A
